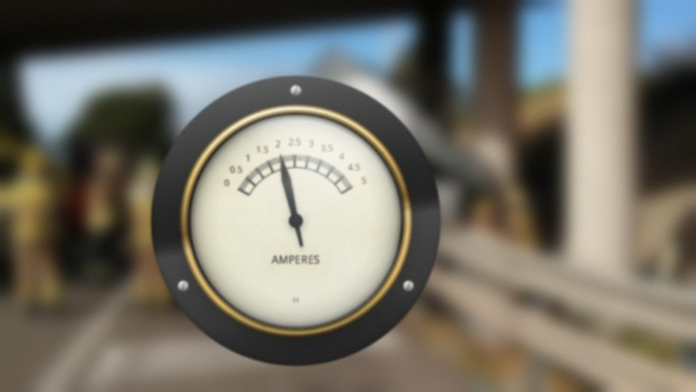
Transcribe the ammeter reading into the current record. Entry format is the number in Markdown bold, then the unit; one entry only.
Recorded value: **2** A
